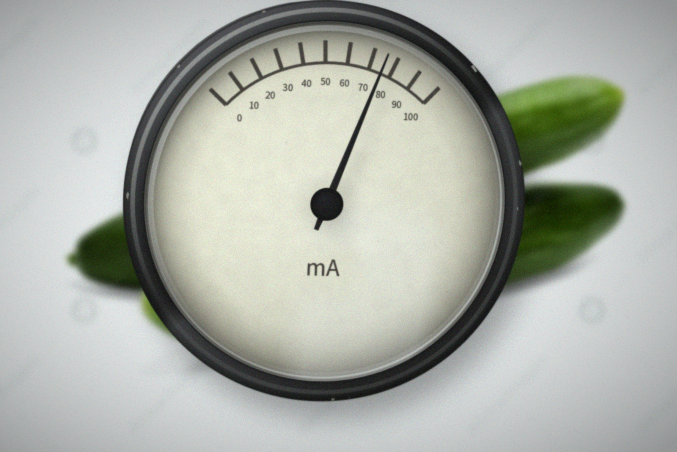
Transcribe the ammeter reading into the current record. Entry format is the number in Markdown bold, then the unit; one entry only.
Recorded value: **75** mA
